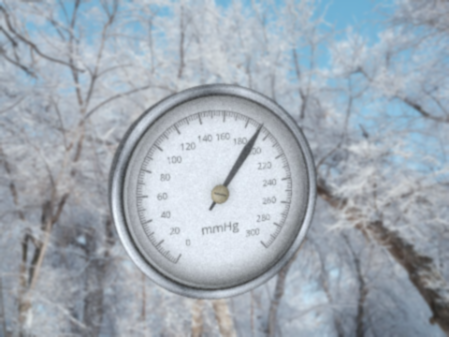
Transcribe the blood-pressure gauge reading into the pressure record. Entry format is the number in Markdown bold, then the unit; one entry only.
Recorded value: **190** mmHg
